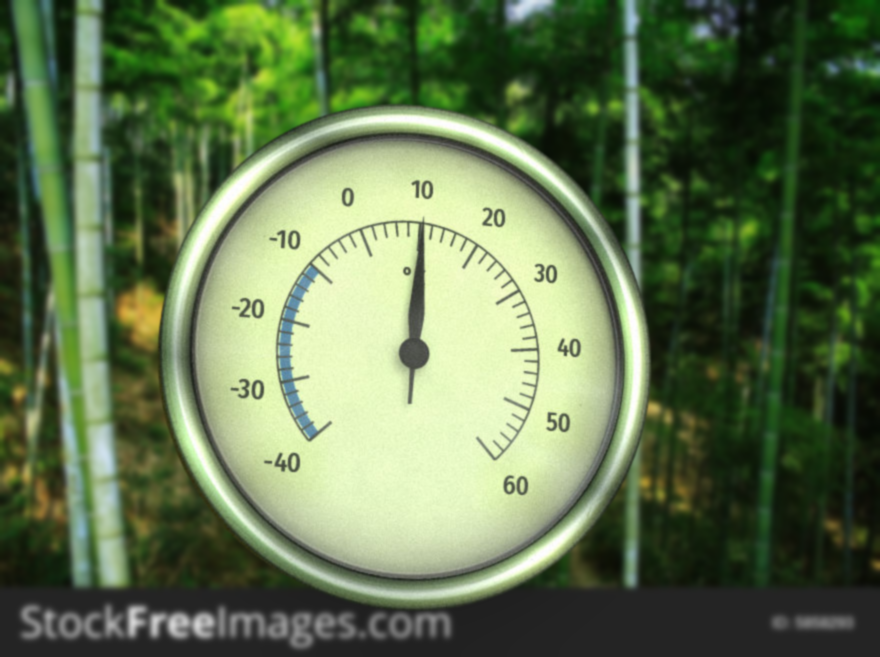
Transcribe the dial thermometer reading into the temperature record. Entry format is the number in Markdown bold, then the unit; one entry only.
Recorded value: **10** °C
